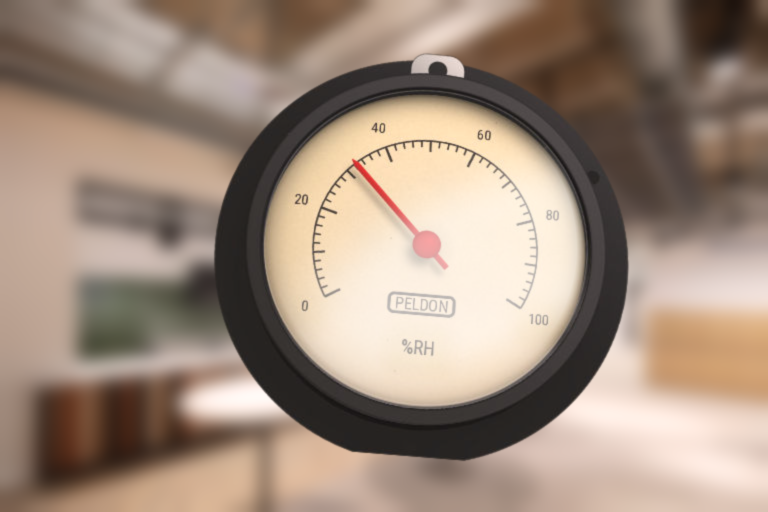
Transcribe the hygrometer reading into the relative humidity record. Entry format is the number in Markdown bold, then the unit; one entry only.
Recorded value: **32** %
